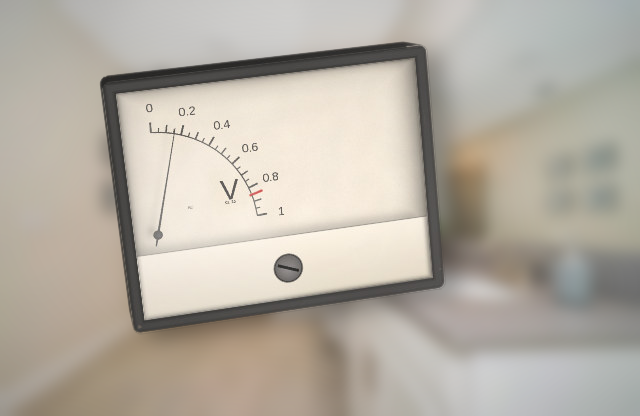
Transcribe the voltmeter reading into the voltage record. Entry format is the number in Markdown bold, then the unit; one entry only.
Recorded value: **0.15** V
